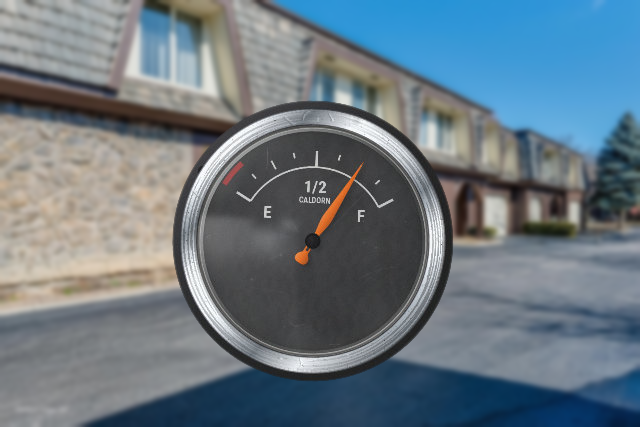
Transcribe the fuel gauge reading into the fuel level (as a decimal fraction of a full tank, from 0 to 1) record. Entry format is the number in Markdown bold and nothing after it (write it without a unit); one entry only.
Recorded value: **0.75**
